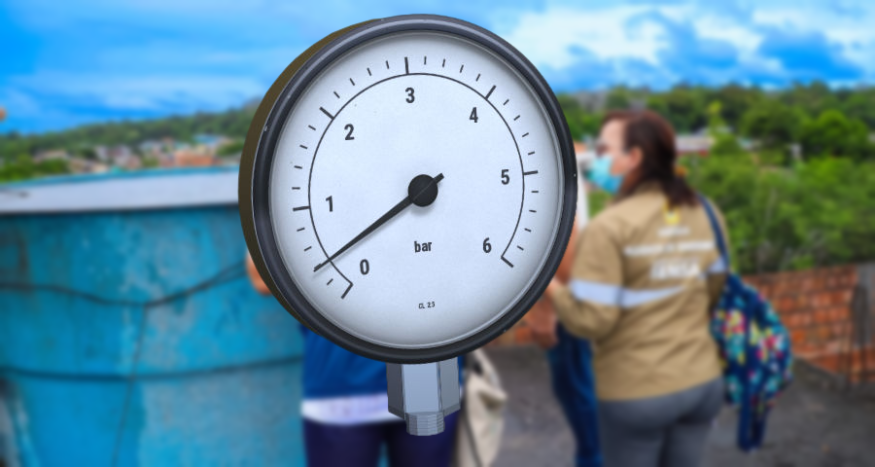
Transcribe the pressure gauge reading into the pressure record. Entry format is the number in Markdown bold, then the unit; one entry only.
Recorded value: **0.4** bar
